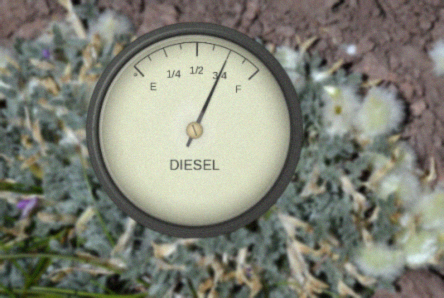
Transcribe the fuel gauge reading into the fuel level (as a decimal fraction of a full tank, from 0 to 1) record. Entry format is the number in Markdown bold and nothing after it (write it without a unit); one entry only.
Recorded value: **0.75**
